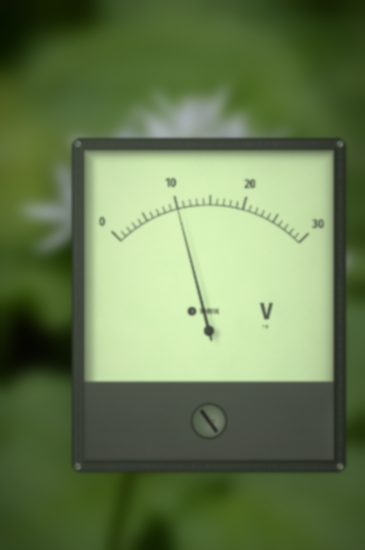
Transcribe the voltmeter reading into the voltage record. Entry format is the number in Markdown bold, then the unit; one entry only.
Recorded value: **10** V
